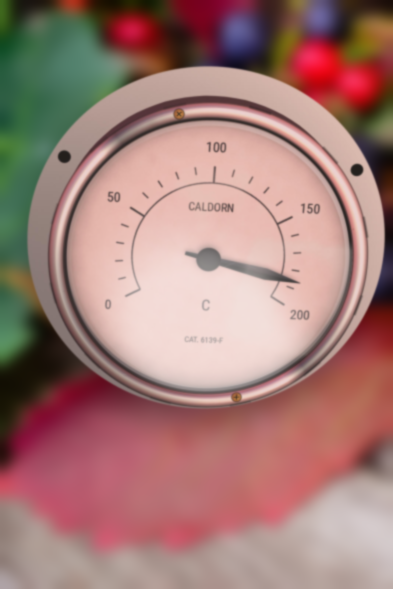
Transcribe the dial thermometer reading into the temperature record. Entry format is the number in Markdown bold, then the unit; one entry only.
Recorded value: **185** °C
